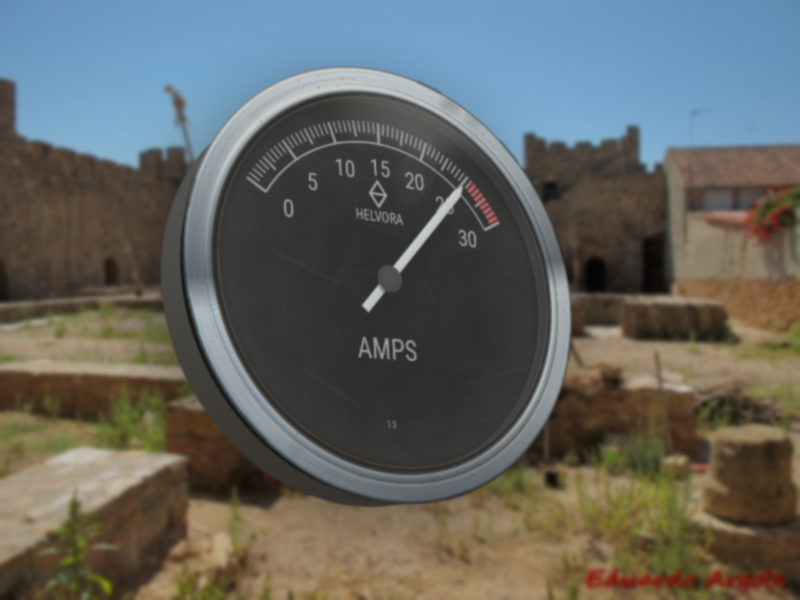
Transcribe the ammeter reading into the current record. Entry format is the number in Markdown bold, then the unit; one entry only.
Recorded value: **25** A
